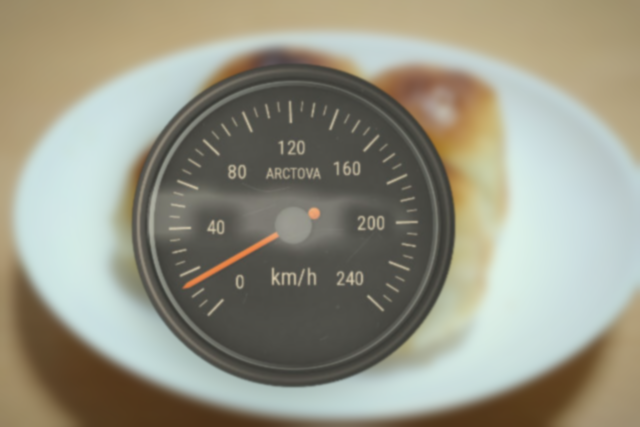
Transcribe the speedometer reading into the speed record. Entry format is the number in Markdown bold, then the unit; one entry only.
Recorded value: **15** km/h
